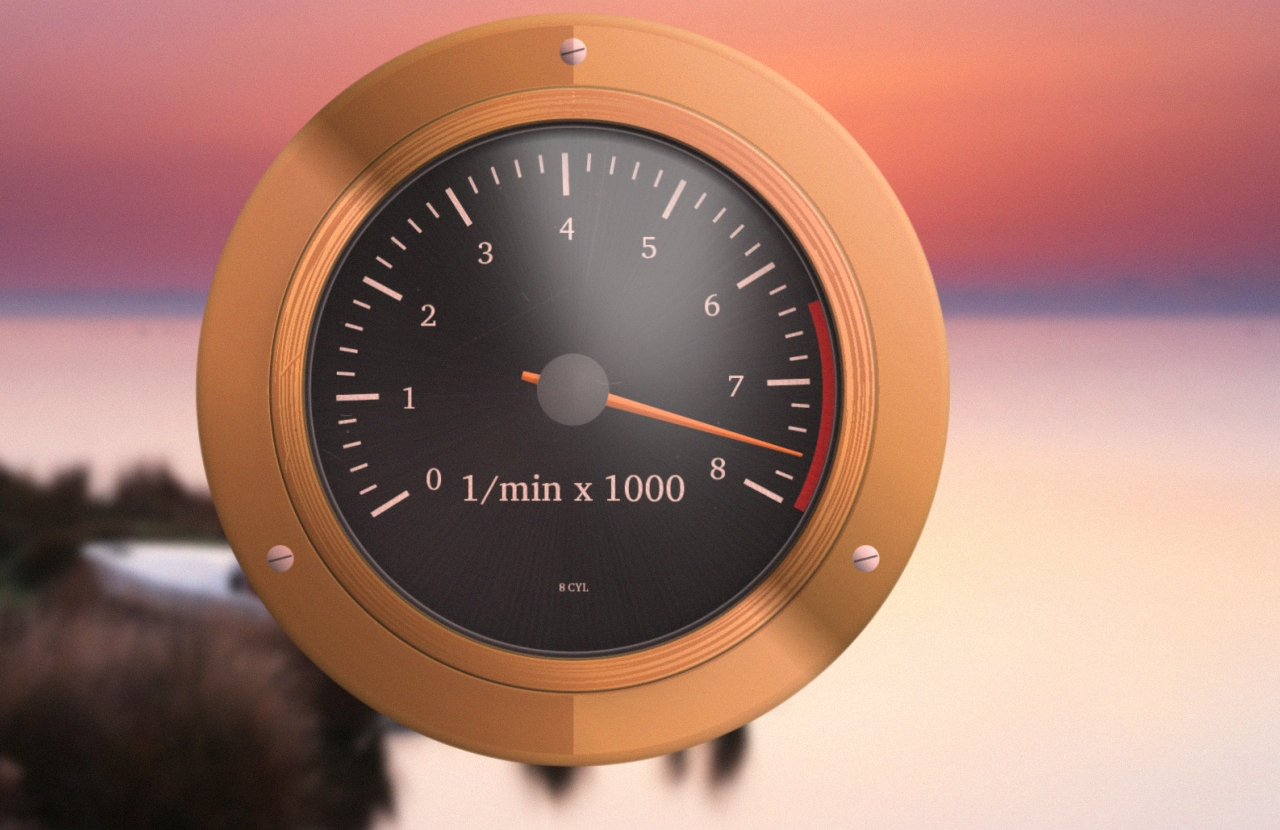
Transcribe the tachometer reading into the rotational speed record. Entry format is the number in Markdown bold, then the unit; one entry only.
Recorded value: **7600** rpm
